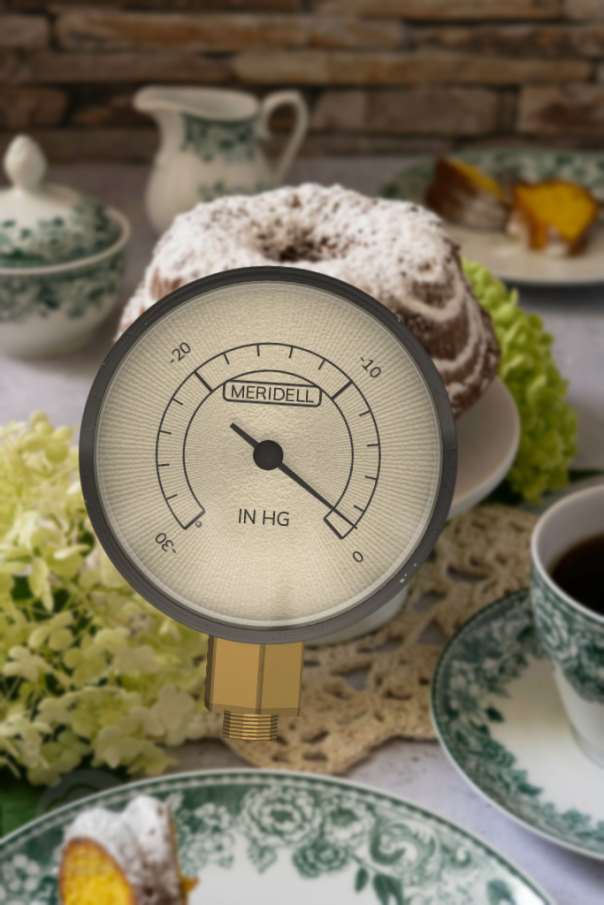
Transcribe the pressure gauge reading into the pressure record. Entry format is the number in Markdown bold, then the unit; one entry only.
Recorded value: **-1** inHg
